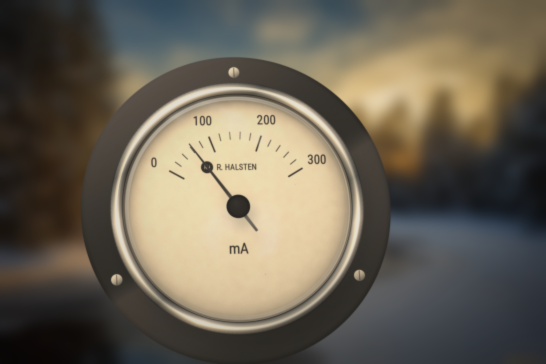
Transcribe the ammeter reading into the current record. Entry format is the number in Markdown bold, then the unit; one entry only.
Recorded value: **60** mA
